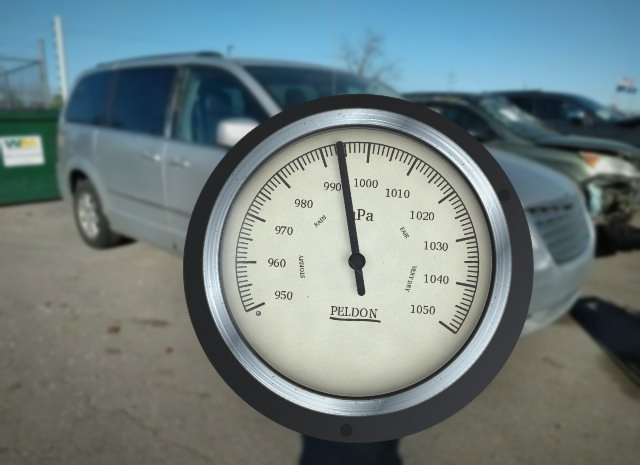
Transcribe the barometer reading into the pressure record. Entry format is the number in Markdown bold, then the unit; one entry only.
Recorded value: **994** hPa
